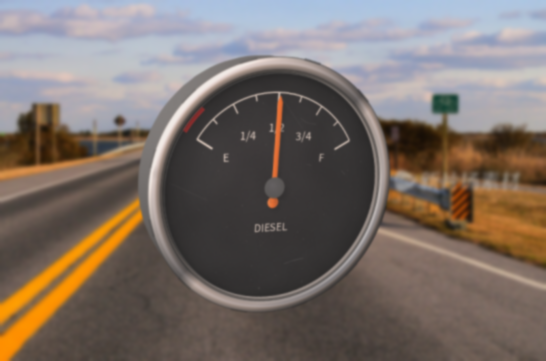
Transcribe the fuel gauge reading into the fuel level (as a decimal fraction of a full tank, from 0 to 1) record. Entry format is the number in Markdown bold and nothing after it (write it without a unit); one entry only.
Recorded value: **0.5**
